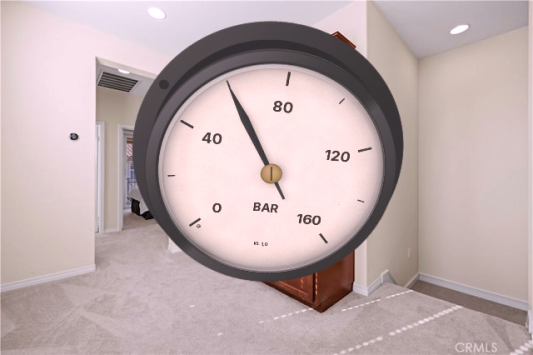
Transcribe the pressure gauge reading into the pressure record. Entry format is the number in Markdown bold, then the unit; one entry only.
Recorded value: **60** bar
